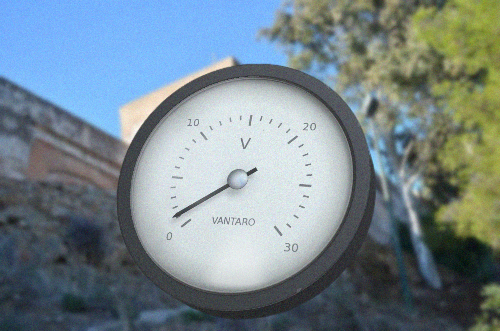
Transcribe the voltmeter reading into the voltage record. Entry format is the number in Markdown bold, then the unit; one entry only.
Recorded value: **1** V
